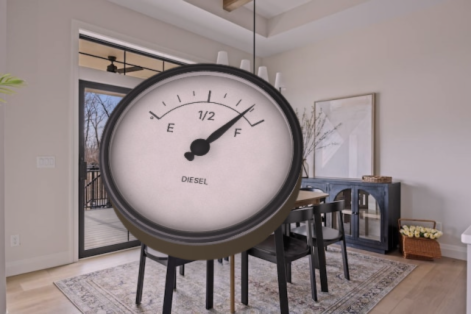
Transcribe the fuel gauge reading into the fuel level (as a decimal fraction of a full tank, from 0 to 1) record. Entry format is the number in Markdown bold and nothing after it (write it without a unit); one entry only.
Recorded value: **0.875**
